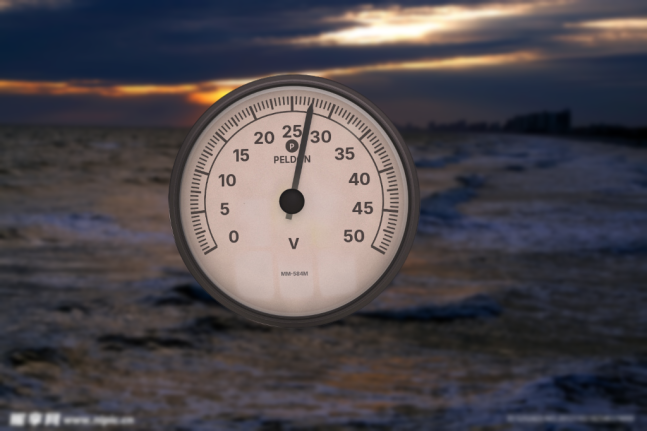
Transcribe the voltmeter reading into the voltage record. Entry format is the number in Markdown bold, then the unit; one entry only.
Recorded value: **27.5** V
